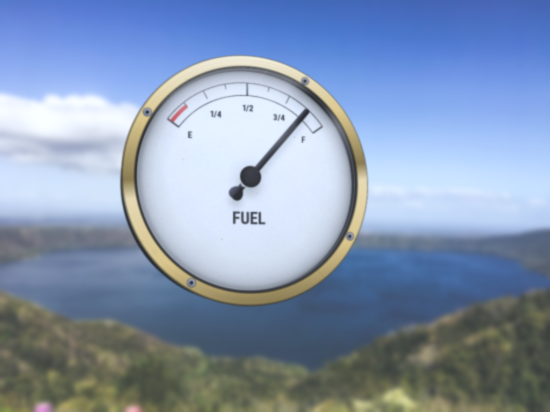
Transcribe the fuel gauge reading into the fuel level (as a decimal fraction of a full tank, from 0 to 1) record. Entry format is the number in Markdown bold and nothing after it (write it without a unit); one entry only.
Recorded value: **0.875**
